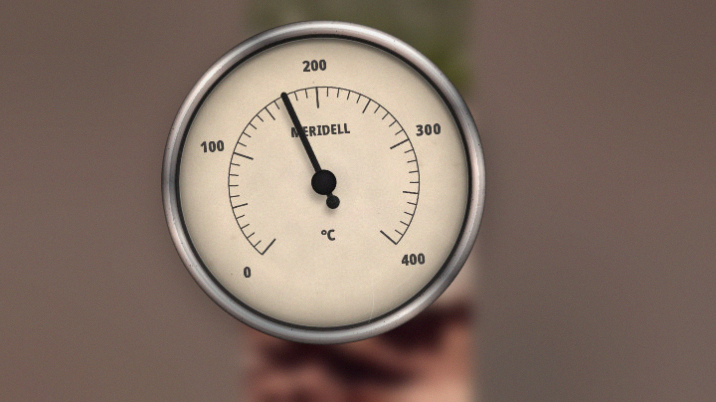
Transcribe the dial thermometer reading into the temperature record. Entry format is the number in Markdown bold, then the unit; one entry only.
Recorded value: **170** °C
